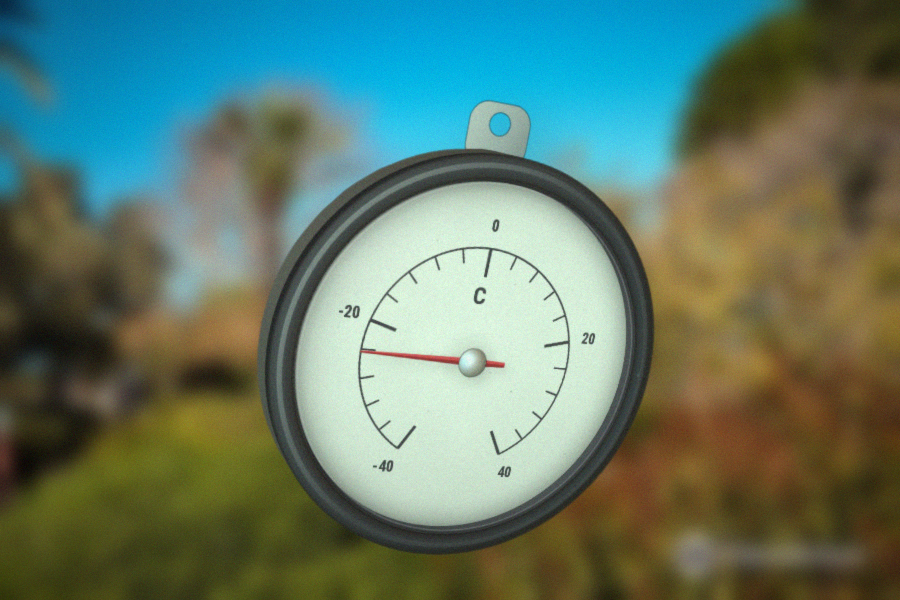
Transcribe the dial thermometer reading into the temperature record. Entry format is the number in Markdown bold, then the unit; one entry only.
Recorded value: **-24** °C
